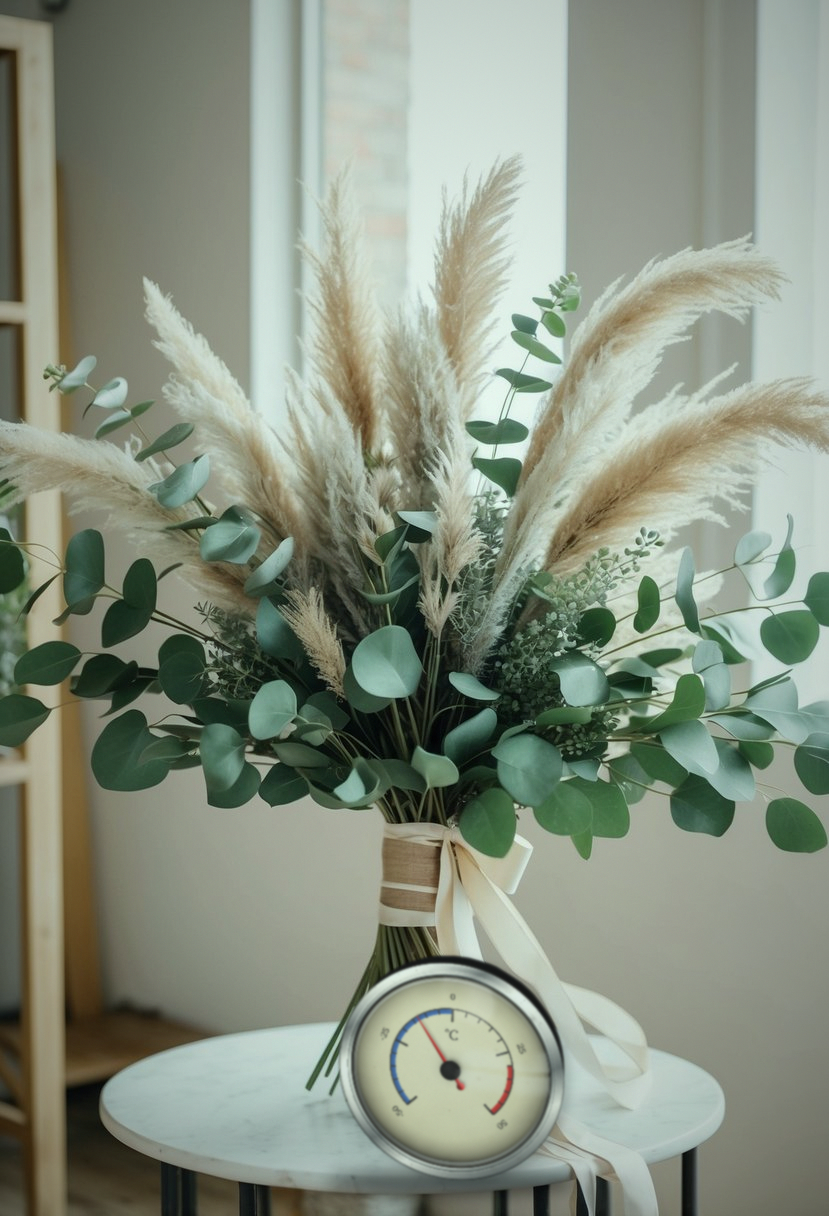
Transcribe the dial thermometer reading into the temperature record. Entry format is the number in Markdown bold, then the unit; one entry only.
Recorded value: **-12.5** °C
